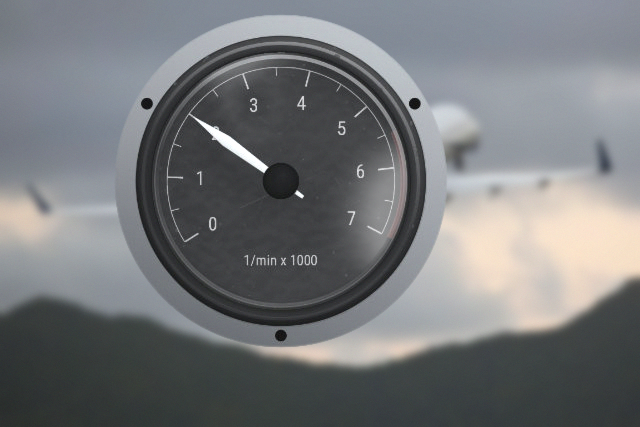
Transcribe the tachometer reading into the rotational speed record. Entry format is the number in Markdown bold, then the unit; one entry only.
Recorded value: **2000** rpm
